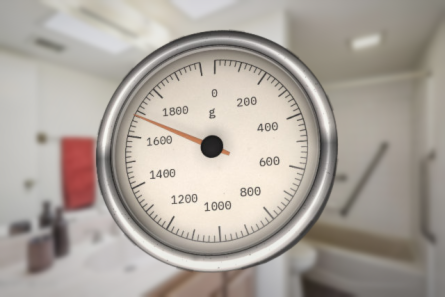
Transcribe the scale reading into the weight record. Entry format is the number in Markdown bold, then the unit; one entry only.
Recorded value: **1680** g
